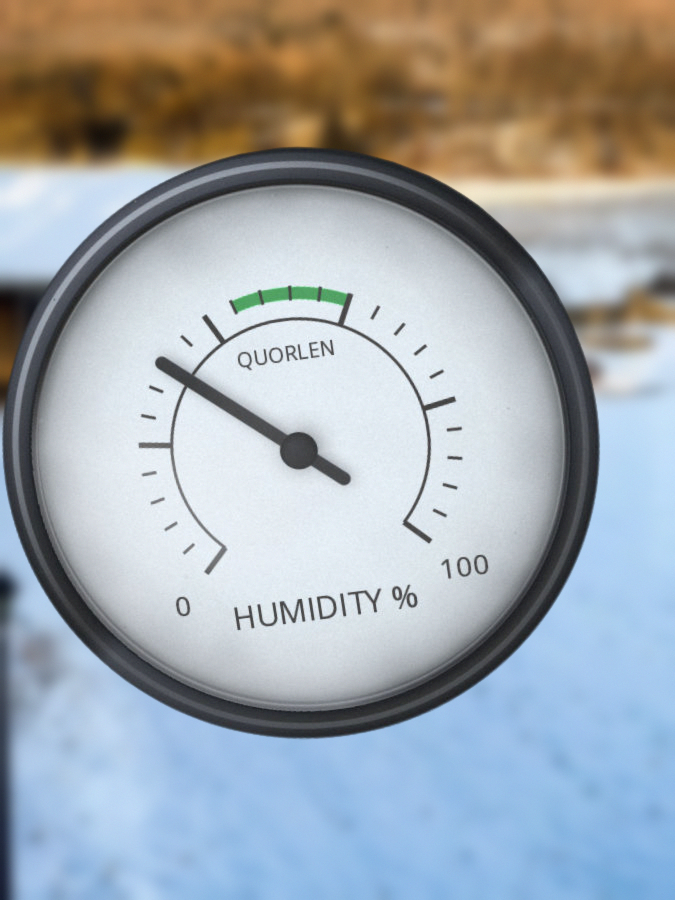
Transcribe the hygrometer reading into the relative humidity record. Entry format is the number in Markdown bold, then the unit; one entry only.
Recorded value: **32** %
